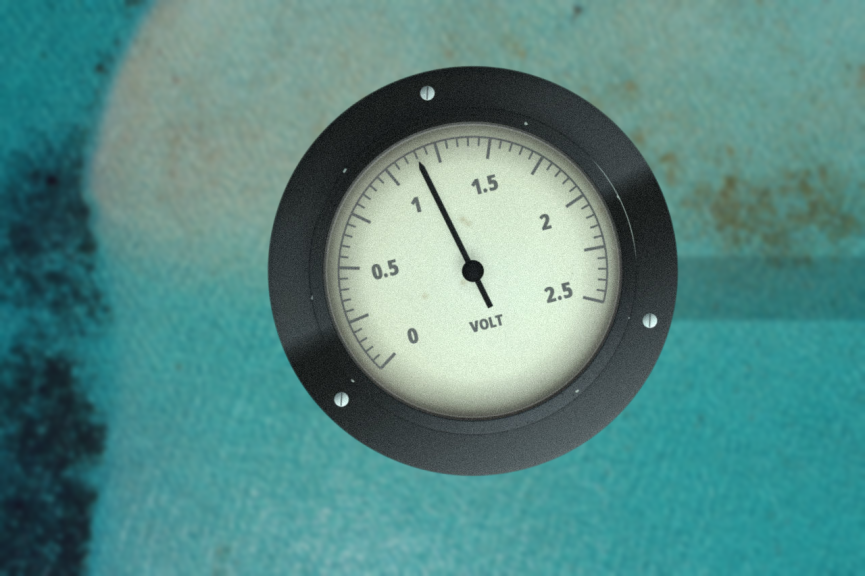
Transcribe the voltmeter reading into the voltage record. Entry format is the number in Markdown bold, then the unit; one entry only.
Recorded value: **1.15** V
